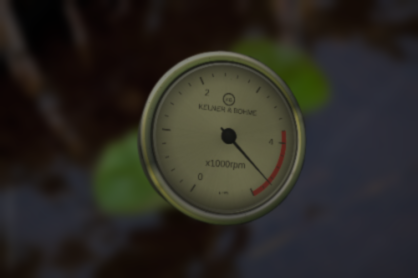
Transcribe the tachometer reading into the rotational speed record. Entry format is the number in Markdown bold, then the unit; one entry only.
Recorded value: **4700** rpm
